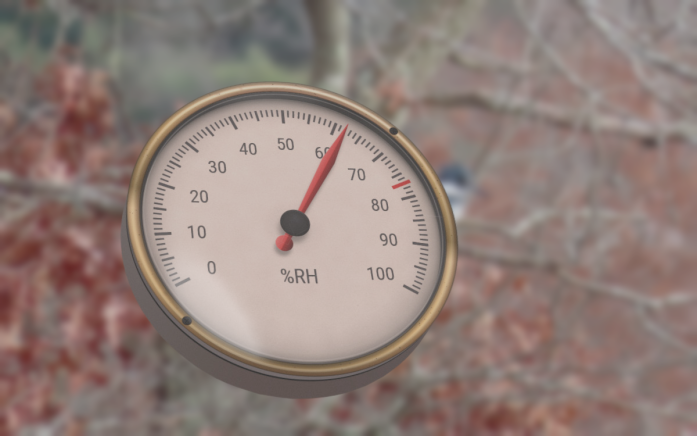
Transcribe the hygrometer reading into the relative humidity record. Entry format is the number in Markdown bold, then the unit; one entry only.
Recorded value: **62** %
